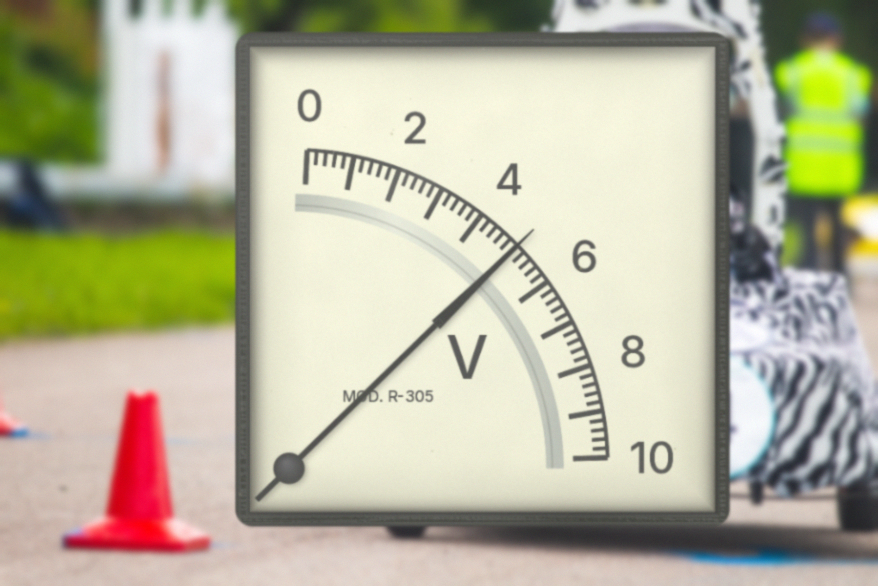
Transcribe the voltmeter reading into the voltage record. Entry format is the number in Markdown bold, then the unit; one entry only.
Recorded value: **5** V
